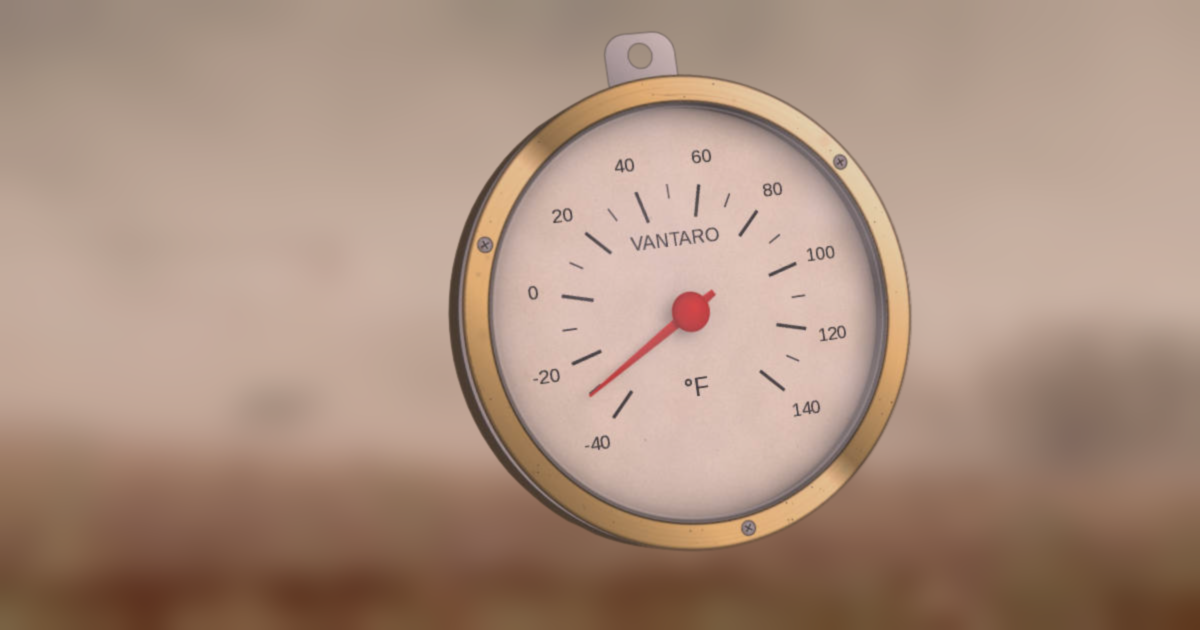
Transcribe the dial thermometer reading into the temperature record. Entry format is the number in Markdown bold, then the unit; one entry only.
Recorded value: **-30** °F
